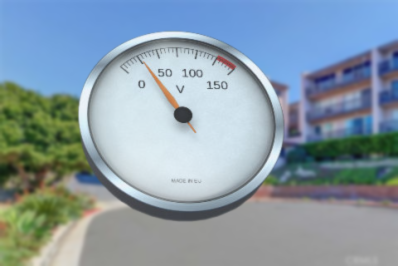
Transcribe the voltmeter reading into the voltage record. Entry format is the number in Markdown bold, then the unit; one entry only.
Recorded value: **25** V
